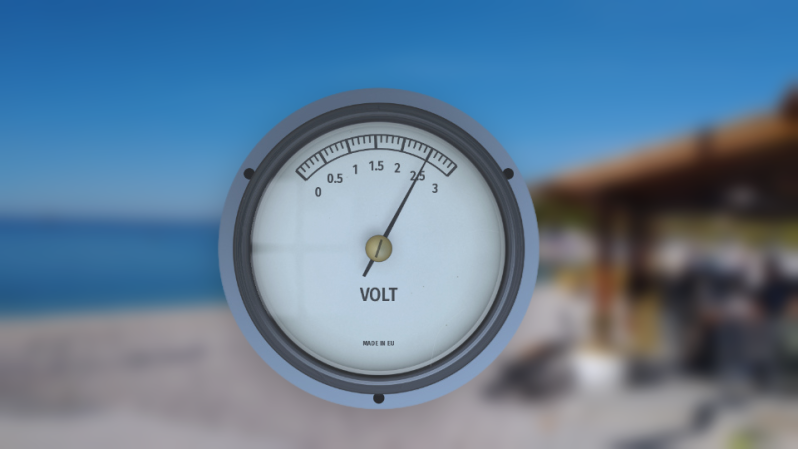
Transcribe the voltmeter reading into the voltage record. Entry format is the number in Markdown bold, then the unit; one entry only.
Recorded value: **2.5** V
